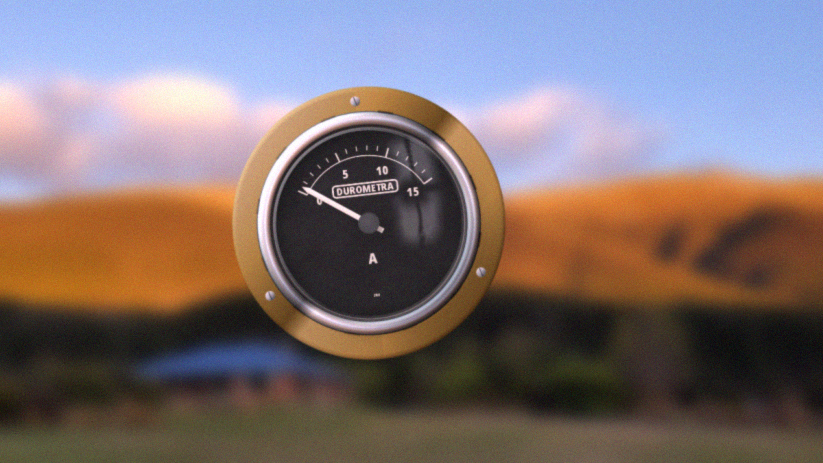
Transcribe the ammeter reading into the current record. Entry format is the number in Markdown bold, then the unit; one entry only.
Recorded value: **0.5** A
